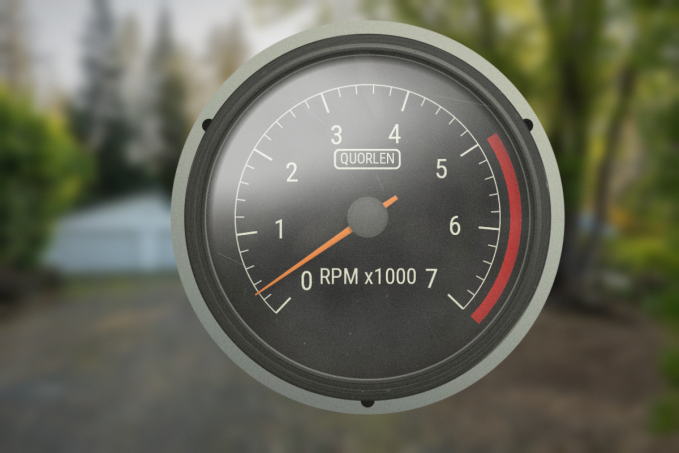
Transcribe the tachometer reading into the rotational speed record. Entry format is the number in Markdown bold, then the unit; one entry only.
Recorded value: **300** rpm
